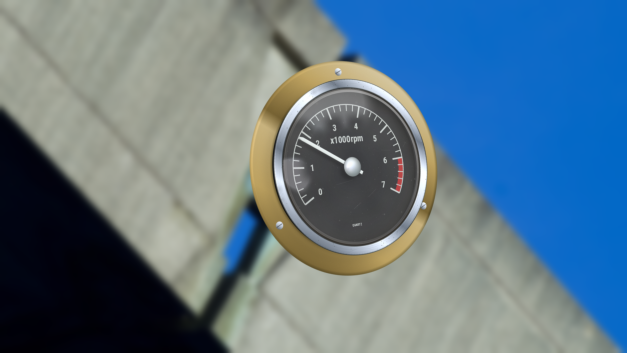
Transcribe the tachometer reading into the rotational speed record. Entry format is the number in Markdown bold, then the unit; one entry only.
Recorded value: **1800** rpm
